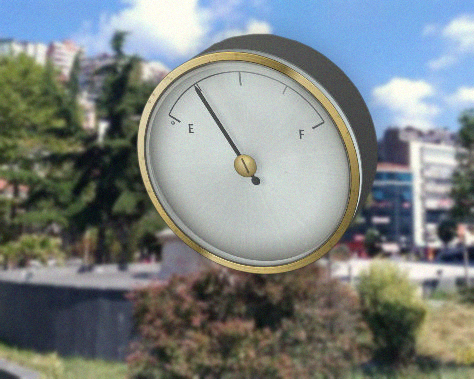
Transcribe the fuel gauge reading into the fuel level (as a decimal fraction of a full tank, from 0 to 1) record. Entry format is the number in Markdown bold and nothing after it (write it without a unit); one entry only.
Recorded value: **0.25**
